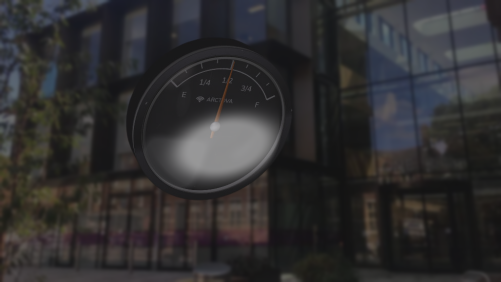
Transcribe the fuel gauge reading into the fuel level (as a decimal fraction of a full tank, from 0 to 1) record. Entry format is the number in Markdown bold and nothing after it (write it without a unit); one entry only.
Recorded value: **0.5**
